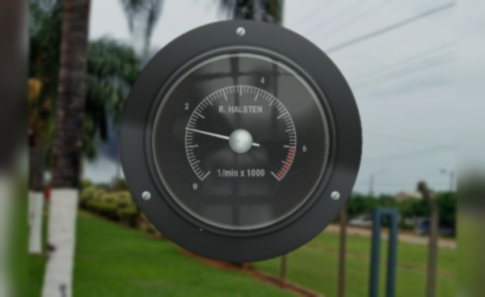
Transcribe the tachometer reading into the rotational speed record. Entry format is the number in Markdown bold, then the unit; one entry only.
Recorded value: **1500** rpm
